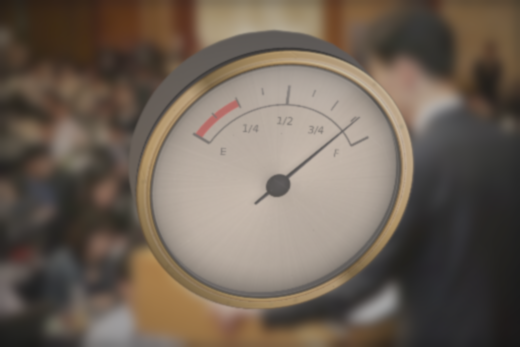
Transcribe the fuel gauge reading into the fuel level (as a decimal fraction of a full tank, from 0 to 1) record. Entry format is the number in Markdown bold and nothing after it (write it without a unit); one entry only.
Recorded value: **0.875**
